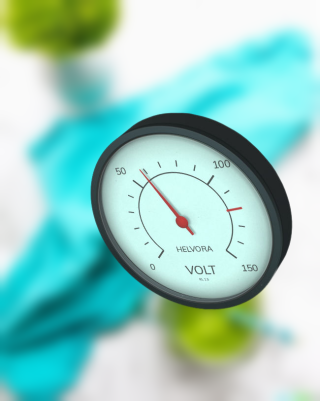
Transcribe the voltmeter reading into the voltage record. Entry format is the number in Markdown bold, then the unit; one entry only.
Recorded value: **60** V
